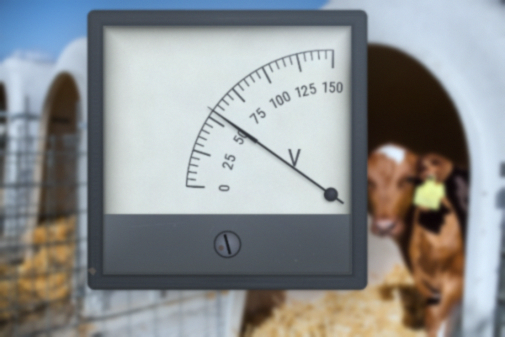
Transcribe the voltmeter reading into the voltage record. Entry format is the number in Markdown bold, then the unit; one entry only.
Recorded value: **55** V
